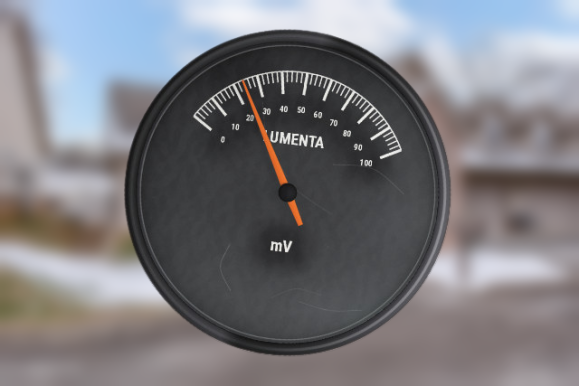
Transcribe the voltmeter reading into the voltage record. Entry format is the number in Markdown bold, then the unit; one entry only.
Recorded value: **24** mV
